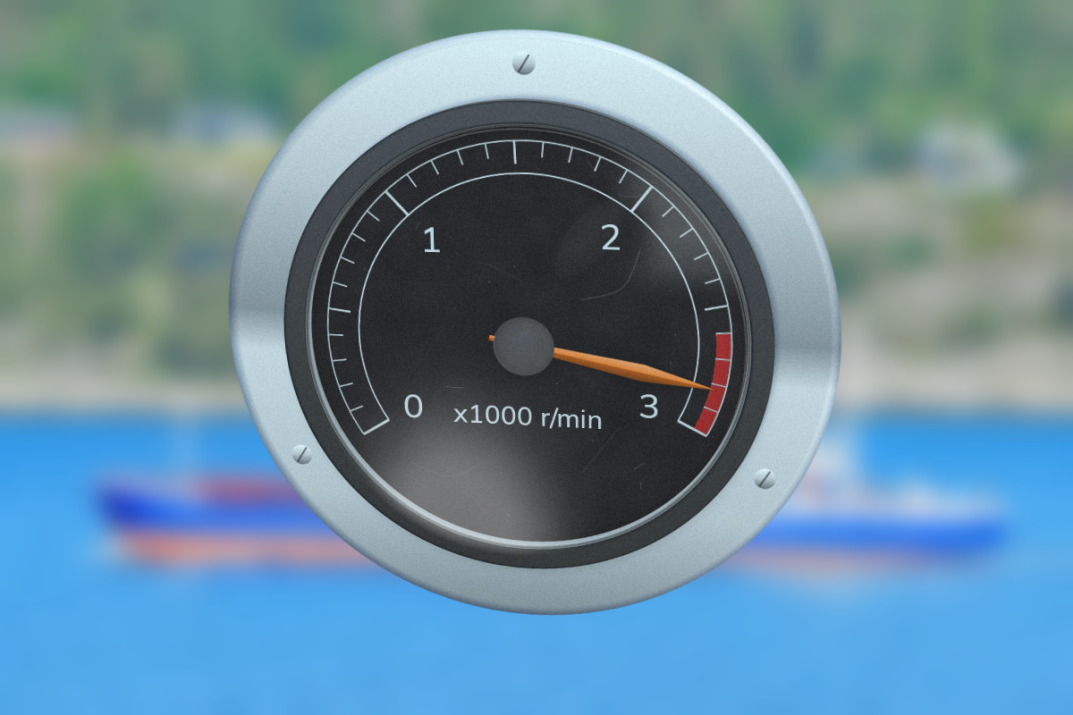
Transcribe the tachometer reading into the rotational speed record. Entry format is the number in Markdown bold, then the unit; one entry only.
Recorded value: **2800** rpm
